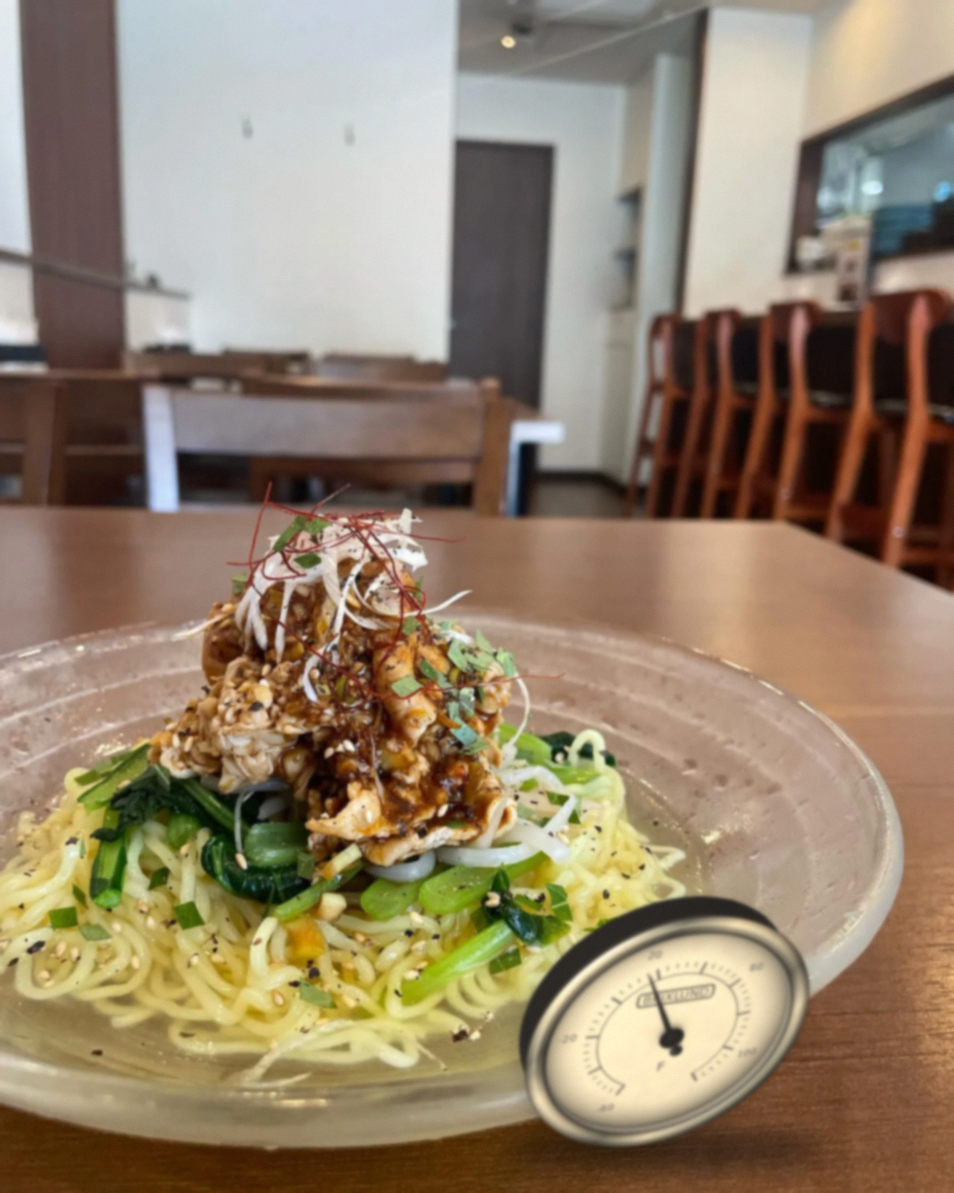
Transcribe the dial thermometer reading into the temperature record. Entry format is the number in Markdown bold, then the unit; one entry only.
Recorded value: **16** °F
